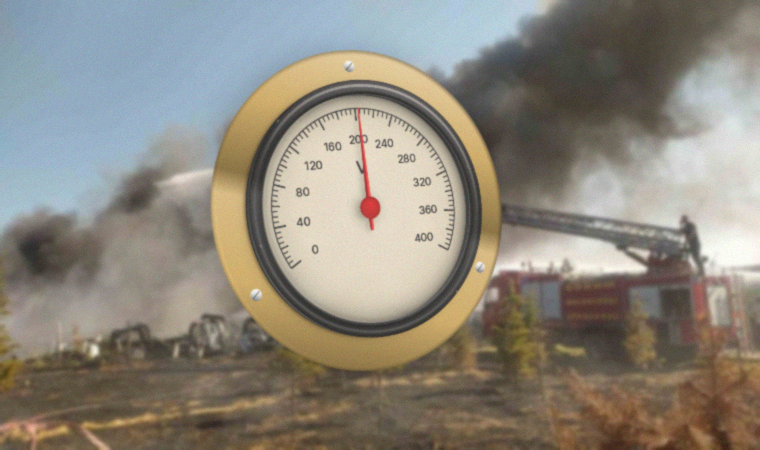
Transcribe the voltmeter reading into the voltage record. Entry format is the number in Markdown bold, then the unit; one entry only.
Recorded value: **200** V
